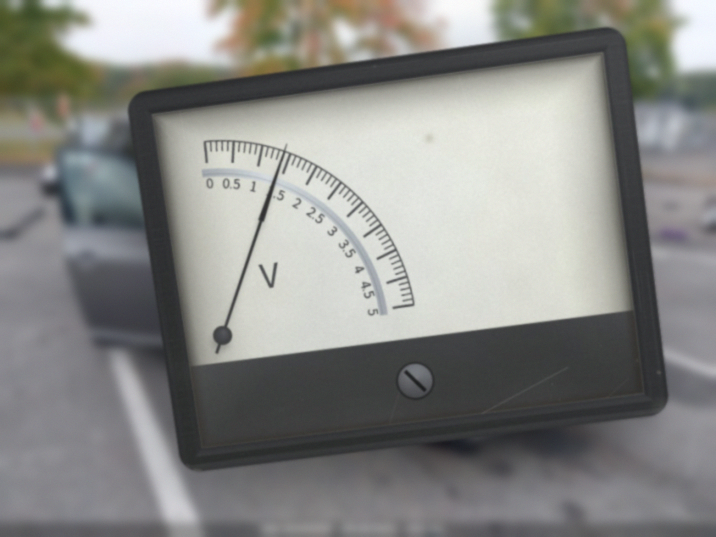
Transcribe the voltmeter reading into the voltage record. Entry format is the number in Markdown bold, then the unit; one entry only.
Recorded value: **1.4** V
